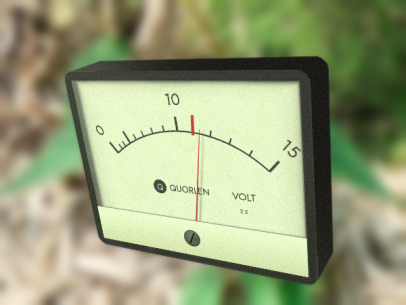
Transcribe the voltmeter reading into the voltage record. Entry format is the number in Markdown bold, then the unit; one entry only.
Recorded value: **11.5** V
